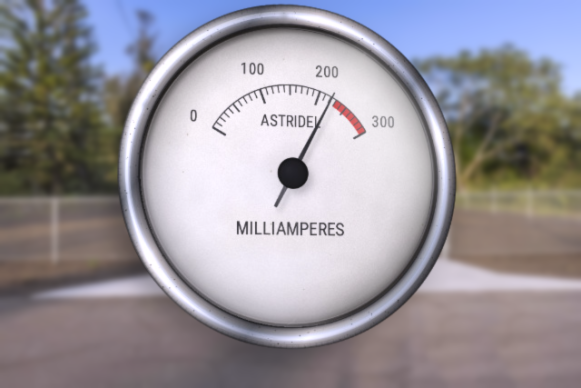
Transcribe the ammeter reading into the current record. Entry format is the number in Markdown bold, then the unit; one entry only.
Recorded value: **220** mA
